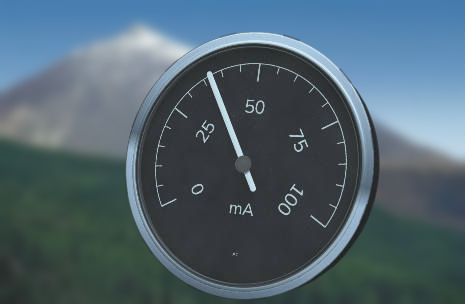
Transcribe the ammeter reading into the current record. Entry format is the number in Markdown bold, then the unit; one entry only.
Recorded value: **37.5** mA
